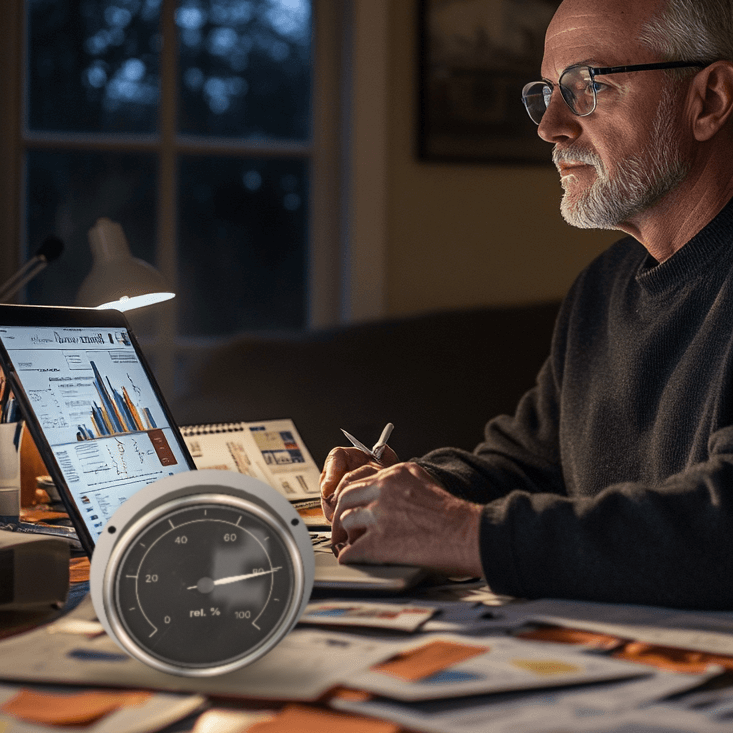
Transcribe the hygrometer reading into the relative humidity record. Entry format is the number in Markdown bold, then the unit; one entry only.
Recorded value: **80** %
